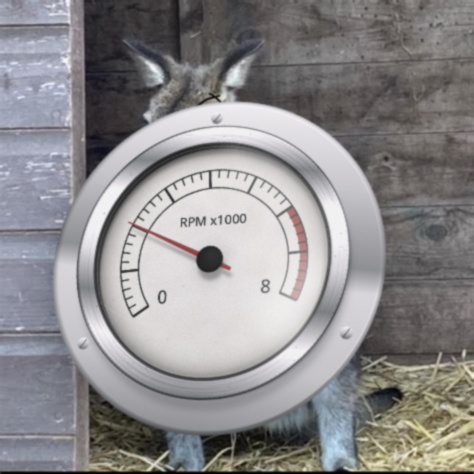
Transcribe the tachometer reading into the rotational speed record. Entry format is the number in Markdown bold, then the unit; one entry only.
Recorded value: **2000** rpm
